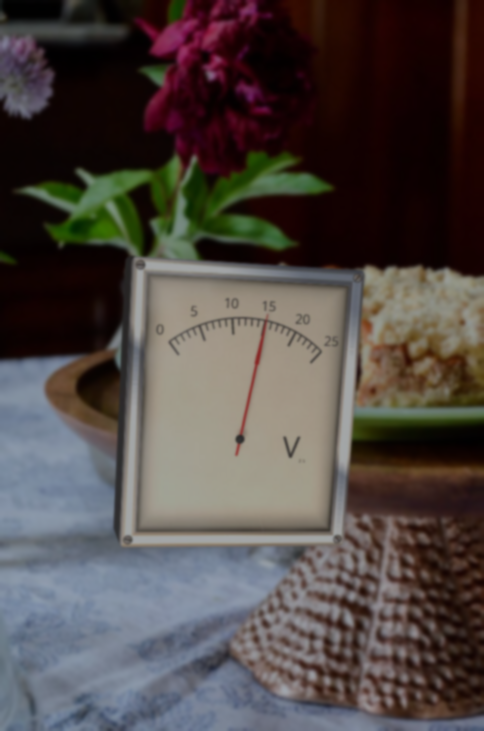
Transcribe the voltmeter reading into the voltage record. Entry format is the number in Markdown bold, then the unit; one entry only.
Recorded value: **15** V
